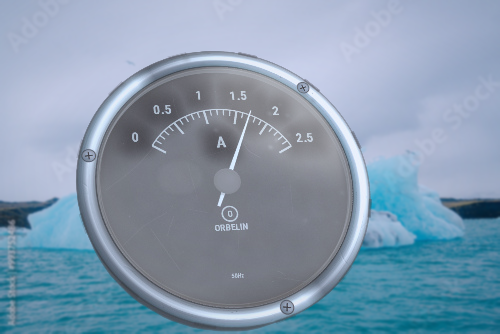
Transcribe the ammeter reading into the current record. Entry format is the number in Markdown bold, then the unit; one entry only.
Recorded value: **1.7** A
